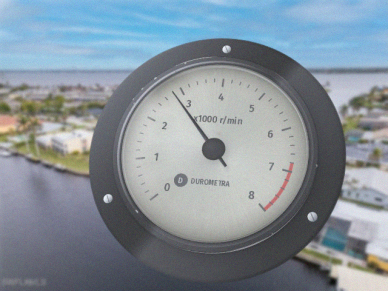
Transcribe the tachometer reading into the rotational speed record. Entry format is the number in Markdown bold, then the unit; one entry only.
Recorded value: **2800** rpm
